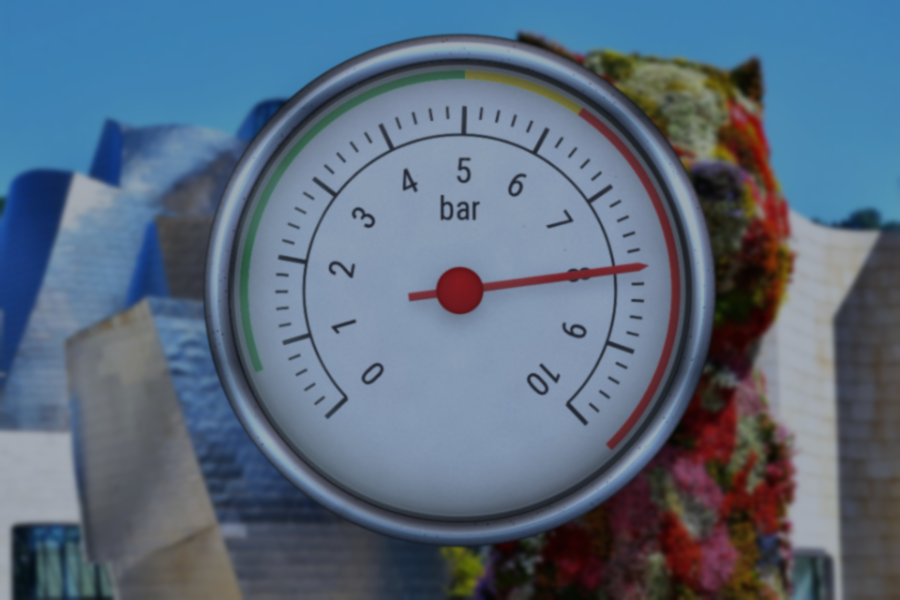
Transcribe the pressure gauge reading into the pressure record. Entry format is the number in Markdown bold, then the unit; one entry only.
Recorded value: **8** bar
